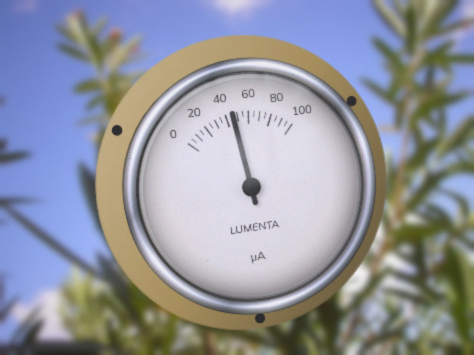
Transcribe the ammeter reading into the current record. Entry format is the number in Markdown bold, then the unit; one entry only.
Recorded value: **45** µA
